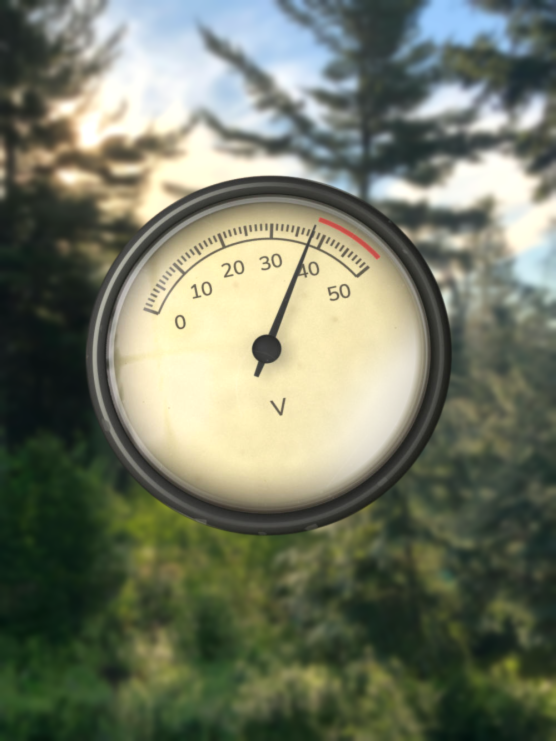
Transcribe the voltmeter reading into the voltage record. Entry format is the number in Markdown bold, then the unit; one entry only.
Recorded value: **38** V
